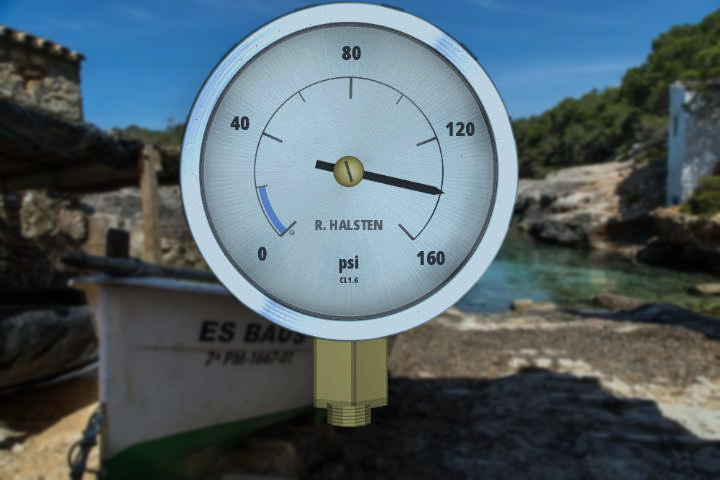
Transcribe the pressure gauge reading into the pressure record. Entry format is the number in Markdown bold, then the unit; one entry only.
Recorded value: **140** psi
